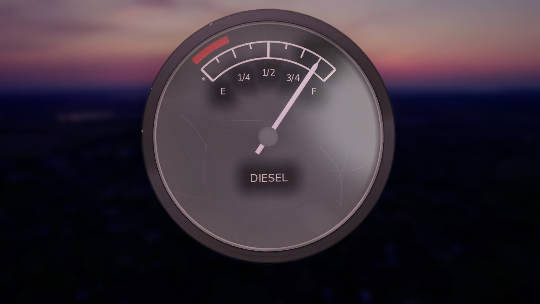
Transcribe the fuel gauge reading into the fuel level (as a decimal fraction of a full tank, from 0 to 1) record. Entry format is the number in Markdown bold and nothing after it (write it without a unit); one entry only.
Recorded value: **0.875**
